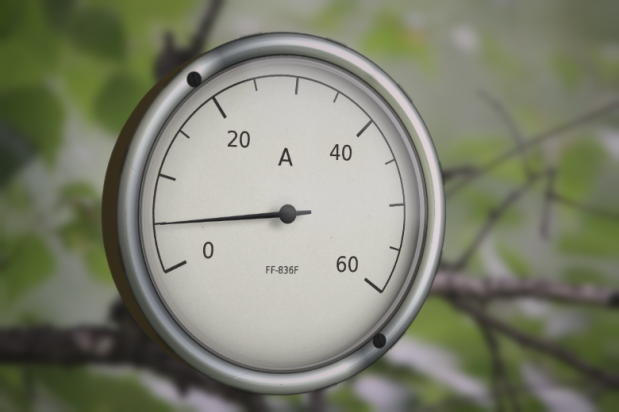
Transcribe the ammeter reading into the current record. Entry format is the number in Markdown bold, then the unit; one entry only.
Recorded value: **5** A
